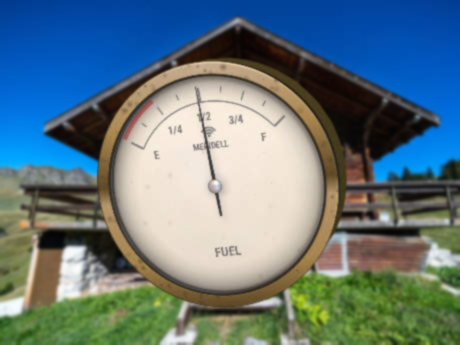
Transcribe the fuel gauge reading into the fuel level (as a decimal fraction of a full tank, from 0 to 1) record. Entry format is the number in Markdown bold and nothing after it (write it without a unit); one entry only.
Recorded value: **0.5**
